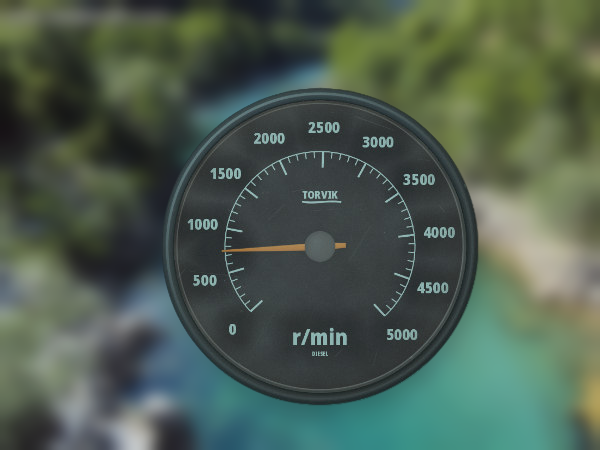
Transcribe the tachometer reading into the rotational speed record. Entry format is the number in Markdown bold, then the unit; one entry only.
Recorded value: **750** rpm
